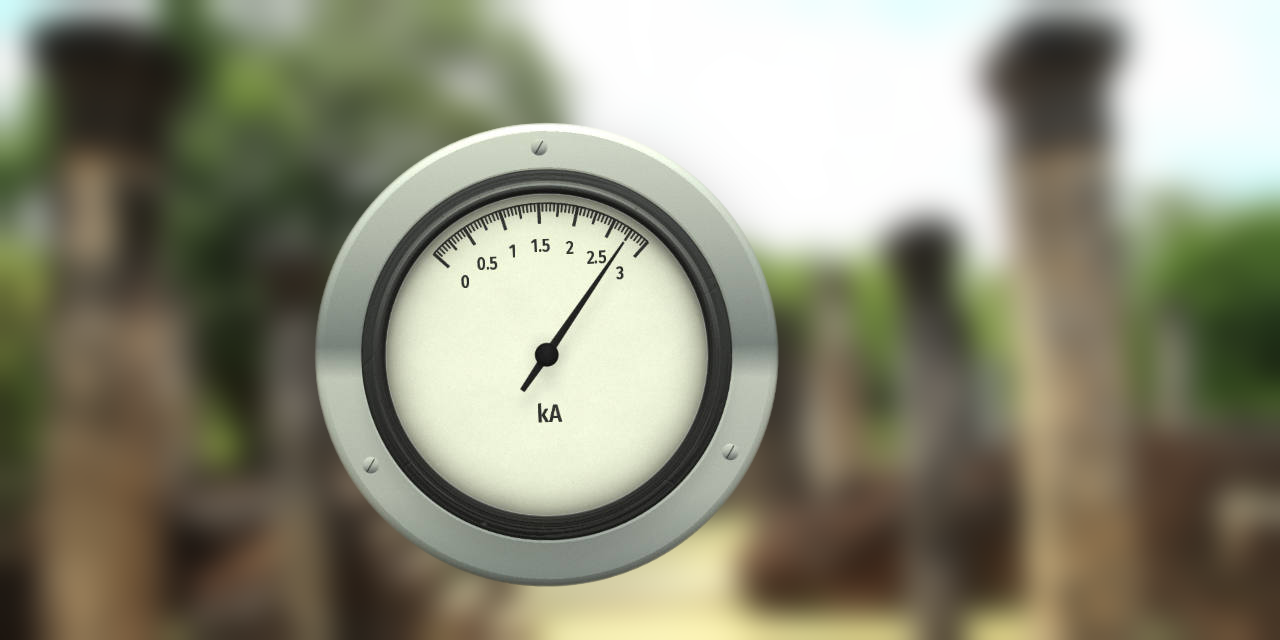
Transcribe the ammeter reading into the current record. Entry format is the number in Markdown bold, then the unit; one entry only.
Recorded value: **2.75** kA
